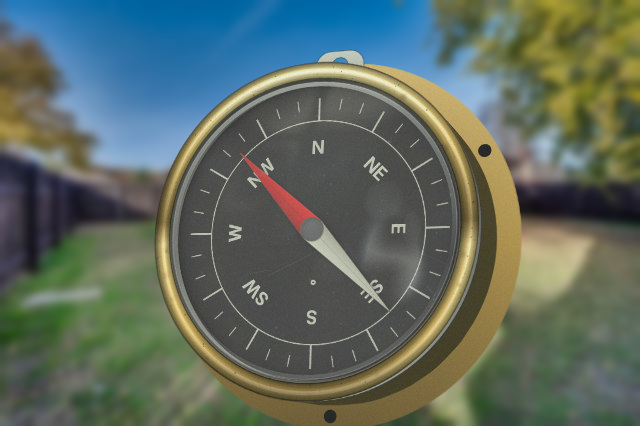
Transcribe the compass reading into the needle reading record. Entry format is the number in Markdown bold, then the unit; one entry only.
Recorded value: **315** °
